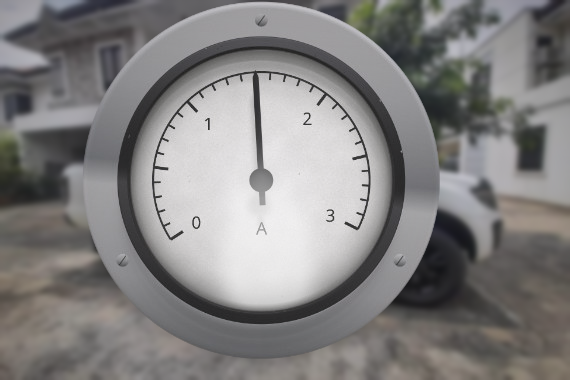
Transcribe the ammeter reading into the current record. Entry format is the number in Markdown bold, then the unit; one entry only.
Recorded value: **1.5** A
